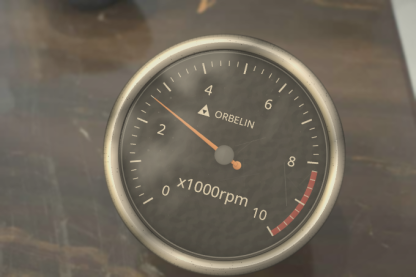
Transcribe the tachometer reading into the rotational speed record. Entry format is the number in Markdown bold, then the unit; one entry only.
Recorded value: **2600** rpm
